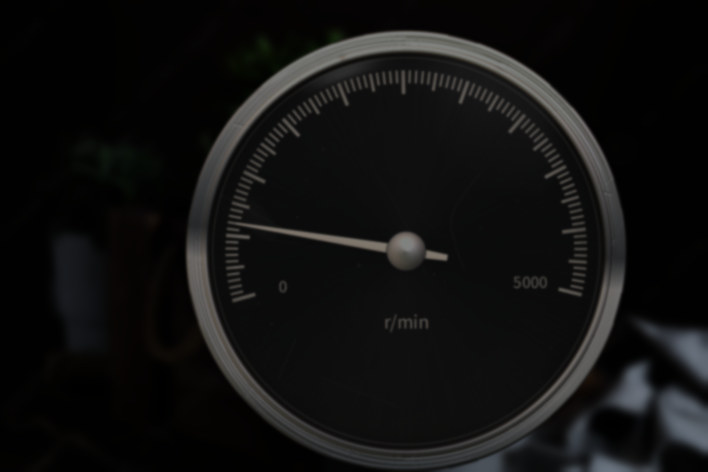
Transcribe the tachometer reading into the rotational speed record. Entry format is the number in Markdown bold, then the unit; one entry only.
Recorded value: **600** rpm
